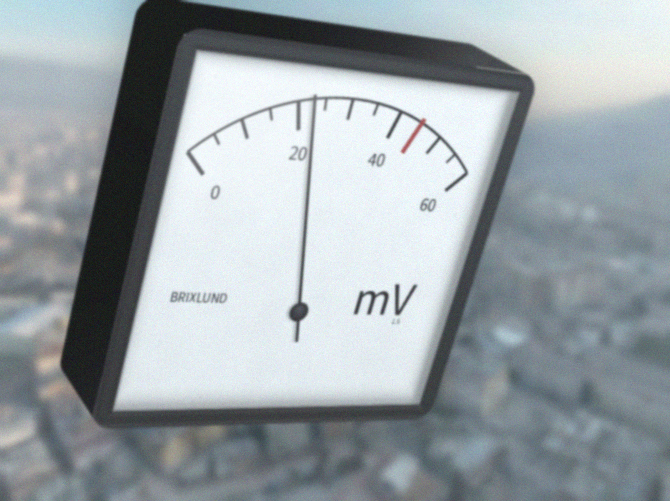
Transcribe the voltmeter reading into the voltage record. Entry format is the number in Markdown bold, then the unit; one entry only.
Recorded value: **22.5** mV
